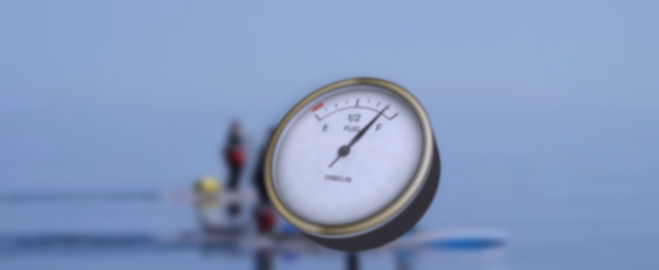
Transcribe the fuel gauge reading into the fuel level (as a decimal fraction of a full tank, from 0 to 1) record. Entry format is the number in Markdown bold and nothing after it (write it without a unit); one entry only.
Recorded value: **0.875**
